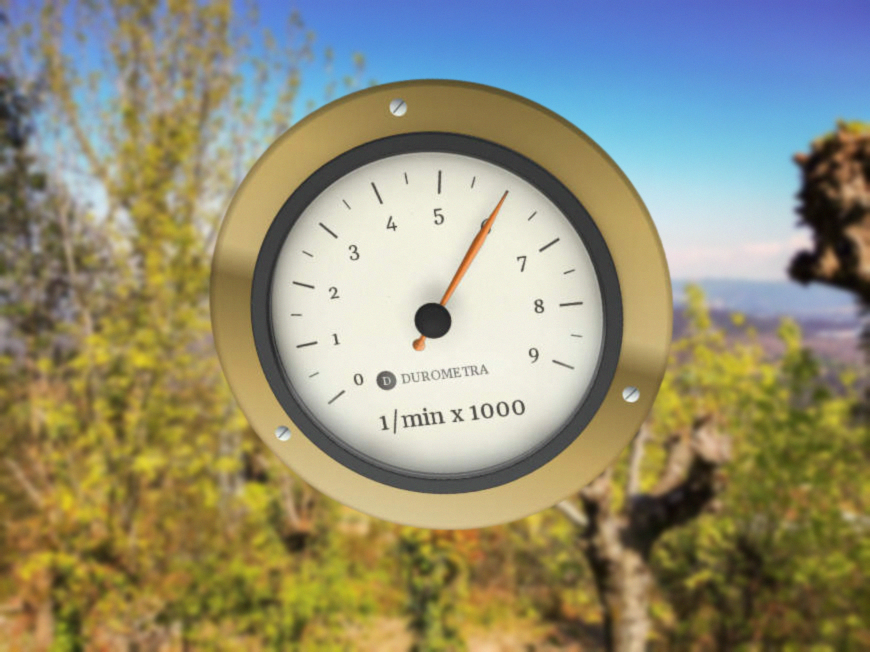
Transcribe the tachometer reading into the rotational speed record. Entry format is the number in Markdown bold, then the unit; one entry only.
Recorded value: **6000** rpm
